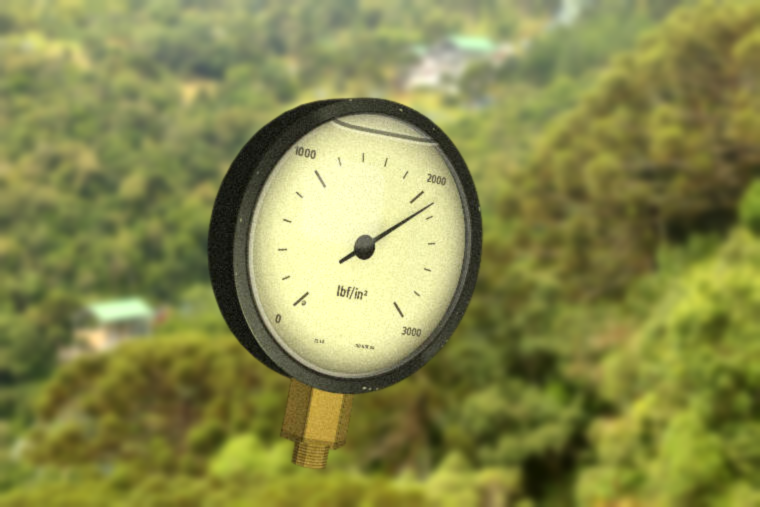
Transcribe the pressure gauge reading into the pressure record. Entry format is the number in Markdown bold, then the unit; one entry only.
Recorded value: **2100** psi
